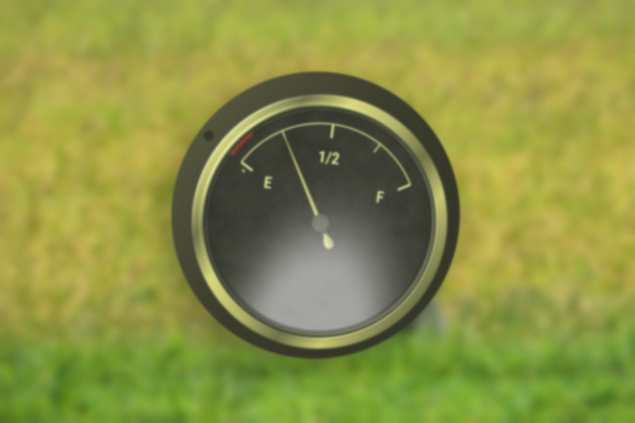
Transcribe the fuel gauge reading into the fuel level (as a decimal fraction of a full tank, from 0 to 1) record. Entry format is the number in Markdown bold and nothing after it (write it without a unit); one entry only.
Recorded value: **0.25**
